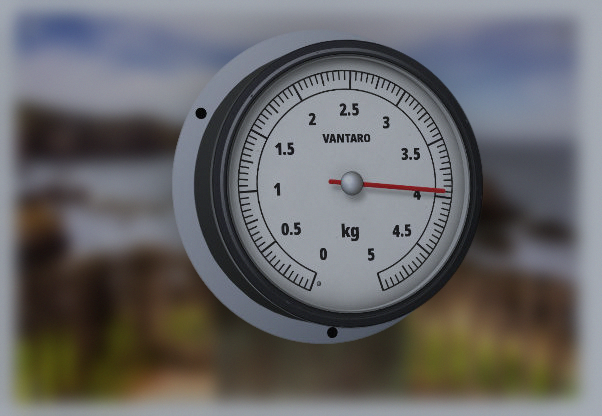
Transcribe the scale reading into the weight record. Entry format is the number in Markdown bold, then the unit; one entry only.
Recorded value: **3.95** kg
